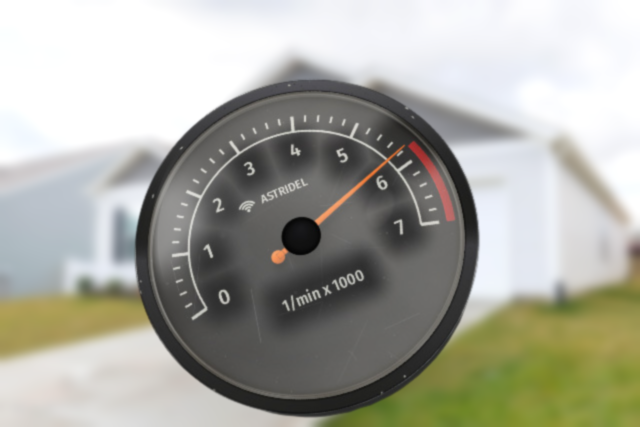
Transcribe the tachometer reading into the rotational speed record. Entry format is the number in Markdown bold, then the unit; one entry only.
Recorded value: **5800** rpm
